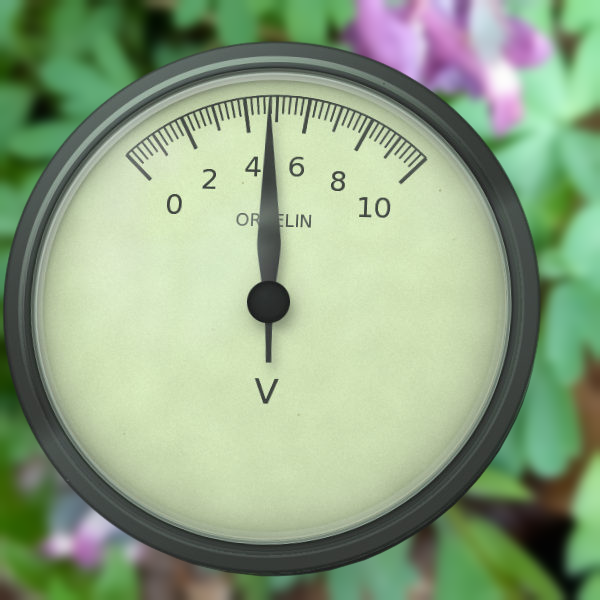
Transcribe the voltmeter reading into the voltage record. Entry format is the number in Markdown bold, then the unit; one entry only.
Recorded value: **4.8** V
